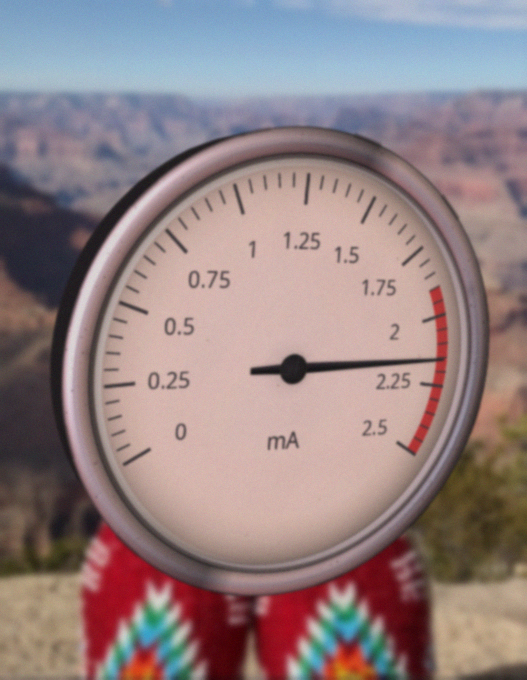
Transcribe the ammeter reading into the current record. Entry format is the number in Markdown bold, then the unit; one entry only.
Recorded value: **2.15** mA
